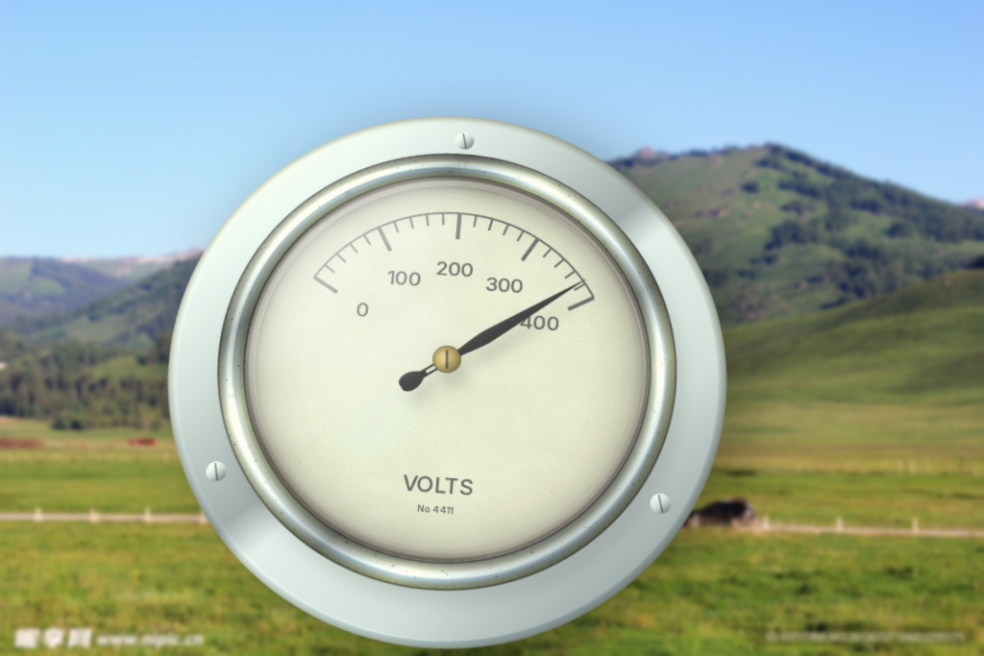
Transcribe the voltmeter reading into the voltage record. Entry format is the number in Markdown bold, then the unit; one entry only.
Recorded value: **380** V
